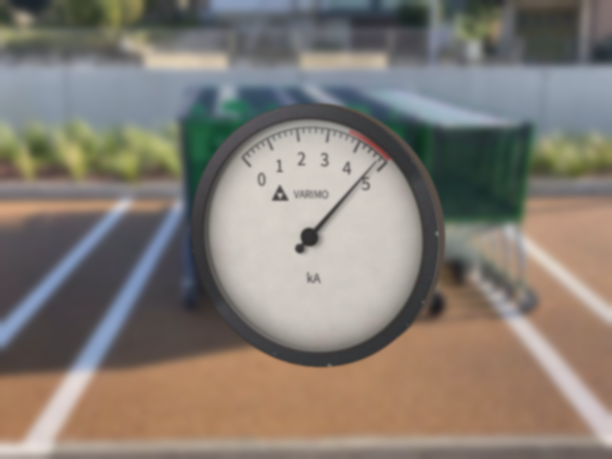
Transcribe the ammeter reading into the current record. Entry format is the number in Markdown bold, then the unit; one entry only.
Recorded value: **4.8** kA
